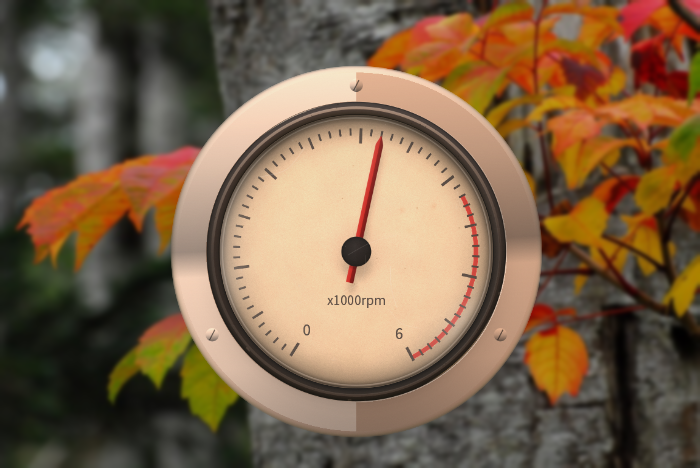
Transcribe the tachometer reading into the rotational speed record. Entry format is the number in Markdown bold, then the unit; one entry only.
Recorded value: **3200** rpm
